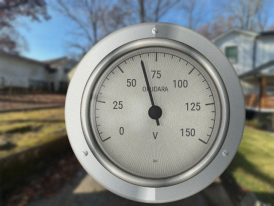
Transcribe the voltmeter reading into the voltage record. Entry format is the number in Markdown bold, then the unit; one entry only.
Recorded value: **65** V
